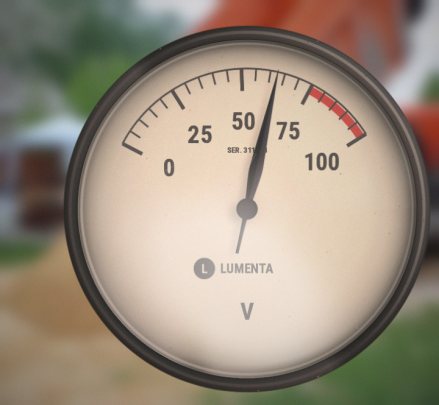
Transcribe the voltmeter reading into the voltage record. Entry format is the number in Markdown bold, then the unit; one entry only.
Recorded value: **62.5** V
